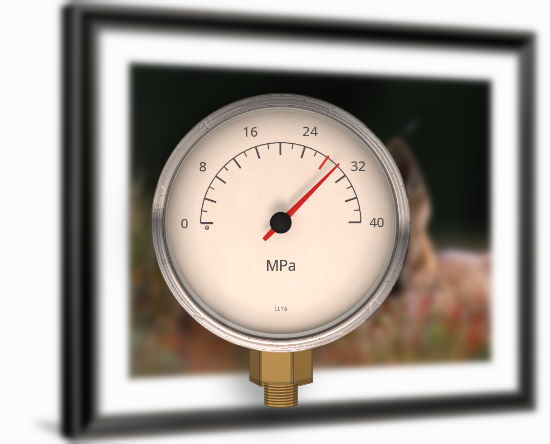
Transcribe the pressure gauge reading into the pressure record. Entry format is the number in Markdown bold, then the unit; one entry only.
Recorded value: **30** MPa
